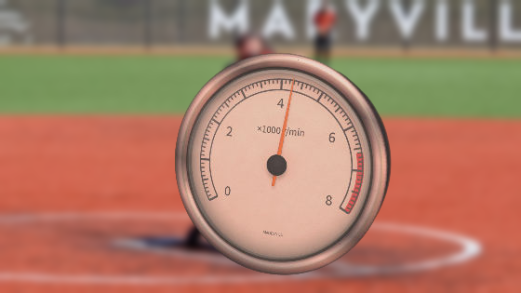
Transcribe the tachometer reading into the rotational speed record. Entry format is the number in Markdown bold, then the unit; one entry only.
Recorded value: **4300** rpm
